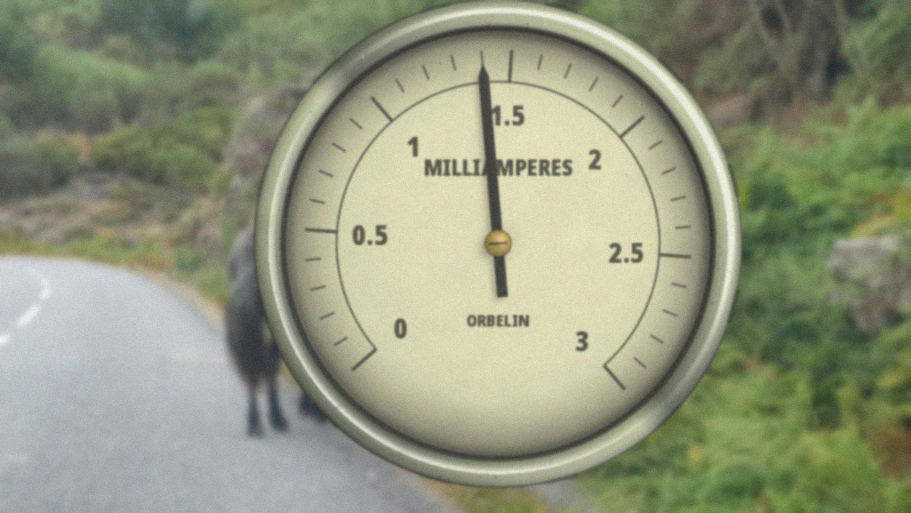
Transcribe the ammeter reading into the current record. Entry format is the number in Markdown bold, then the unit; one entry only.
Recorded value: **1.4** mA
